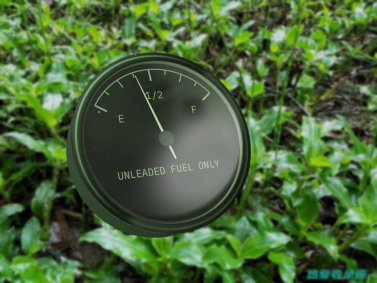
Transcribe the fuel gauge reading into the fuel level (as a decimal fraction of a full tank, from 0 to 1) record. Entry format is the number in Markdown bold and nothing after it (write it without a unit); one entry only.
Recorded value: **0.375**
